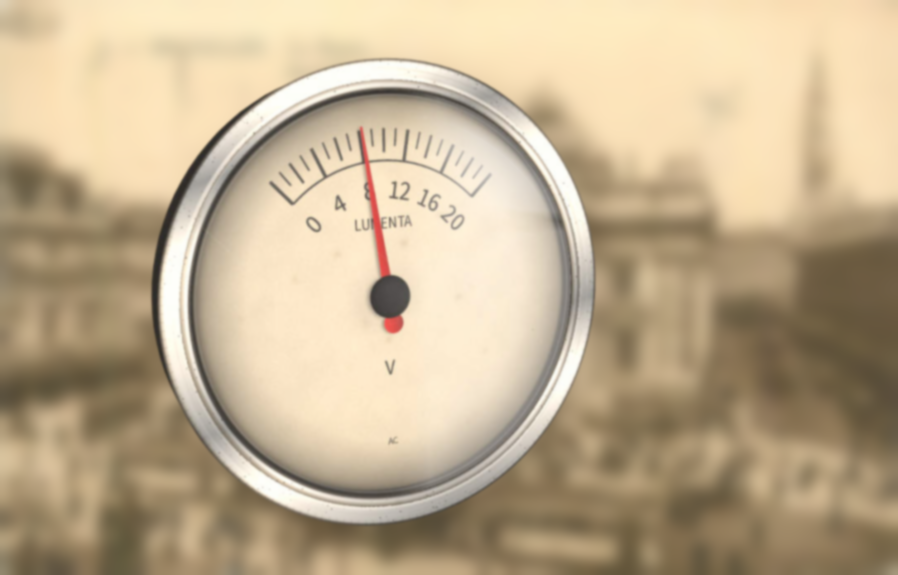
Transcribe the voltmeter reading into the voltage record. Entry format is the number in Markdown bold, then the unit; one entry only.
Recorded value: **8** V
